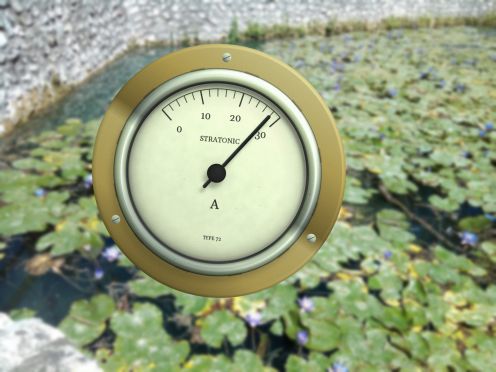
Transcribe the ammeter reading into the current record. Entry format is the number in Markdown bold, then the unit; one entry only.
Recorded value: **28** A
